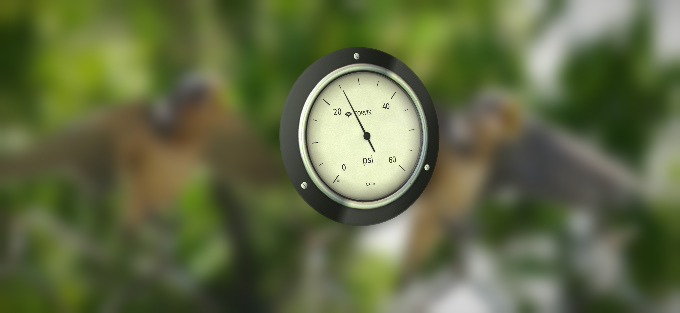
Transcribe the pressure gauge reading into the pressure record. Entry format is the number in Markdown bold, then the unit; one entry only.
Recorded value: **25** psi
